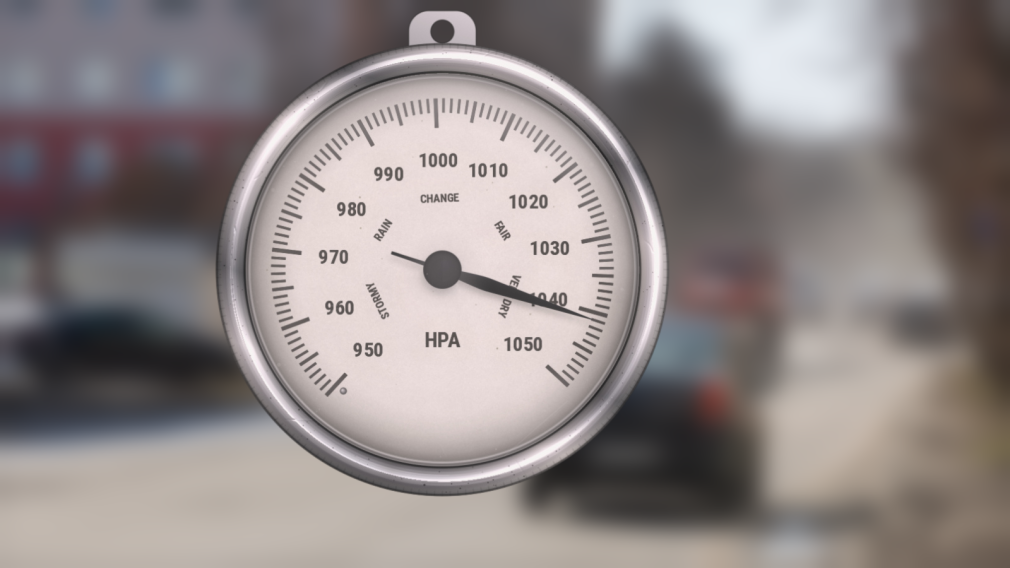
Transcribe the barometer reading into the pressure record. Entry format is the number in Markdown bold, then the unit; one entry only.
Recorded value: **1041** hPa
